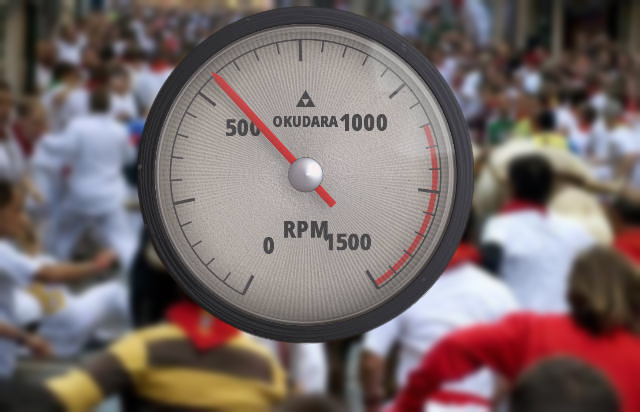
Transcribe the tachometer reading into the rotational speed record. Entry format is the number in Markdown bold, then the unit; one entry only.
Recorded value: **550** rpm
